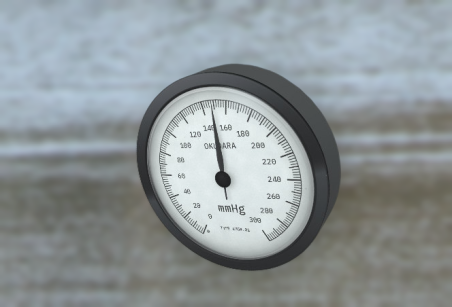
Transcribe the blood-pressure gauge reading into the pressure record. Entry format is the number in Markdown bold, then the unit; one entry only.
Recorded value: **150** mmHg
